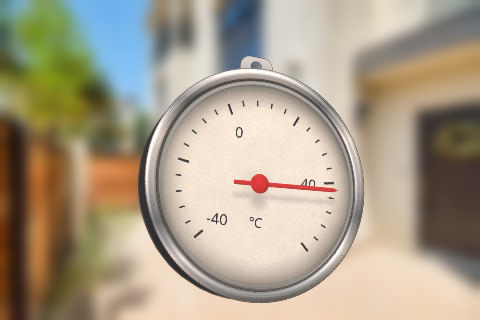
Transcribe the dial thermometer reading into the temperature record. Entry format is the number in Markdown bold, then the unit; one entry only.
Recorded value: **42** °C
